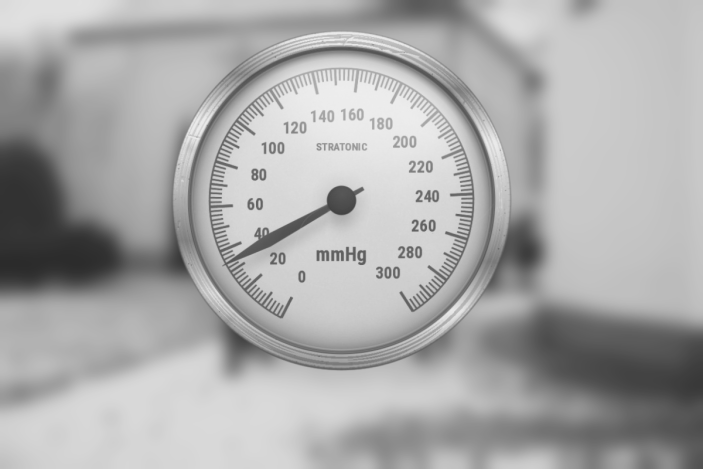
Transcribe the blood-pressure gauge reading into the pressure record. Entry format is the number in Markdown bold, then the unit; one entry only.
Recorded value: **34** mmHg
